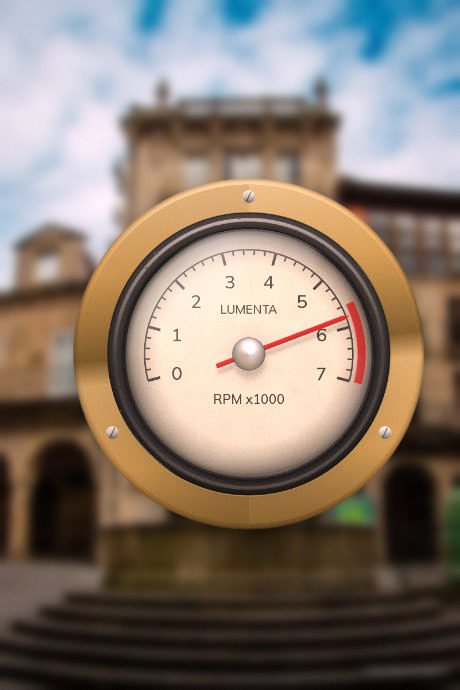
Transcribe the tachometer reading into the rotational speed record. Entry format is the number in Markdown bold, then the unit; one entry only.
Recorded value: **5800** rpm
